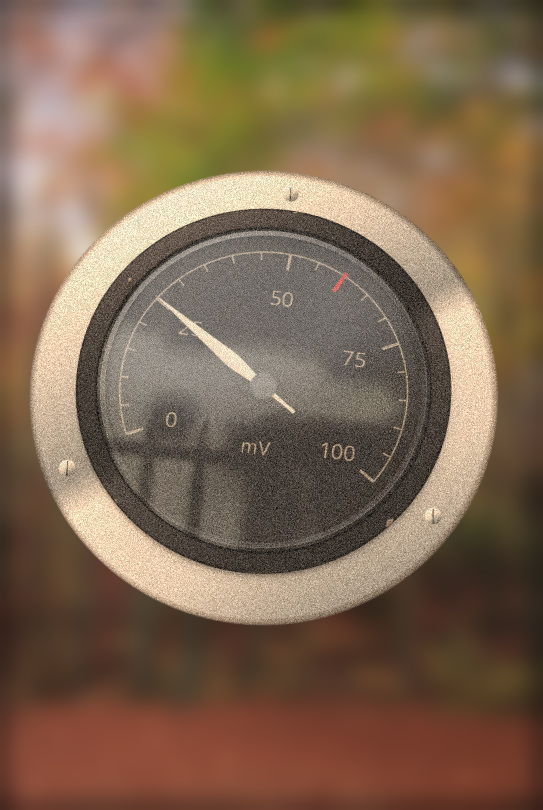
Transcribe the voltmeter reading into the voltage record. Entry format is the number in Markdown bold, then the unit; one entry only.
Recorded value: **25** mV
